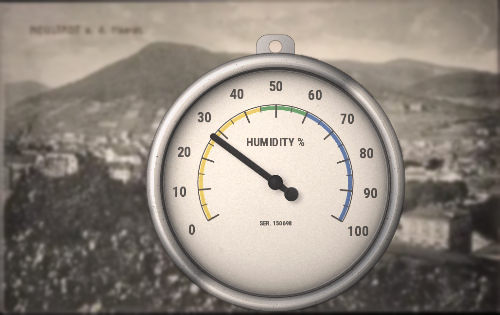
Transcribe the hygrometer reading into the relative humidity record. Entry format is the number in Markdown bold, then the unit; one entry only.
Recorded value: **27.5** %
